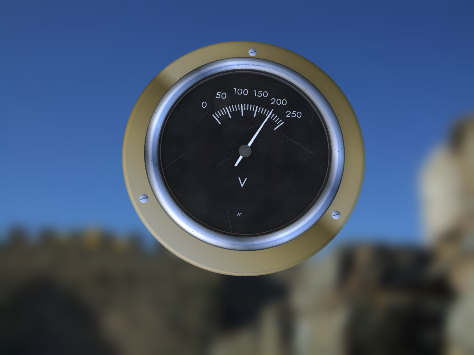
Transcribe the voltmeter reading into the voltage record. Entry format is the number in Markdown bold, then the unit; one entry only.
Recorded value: **200** V
